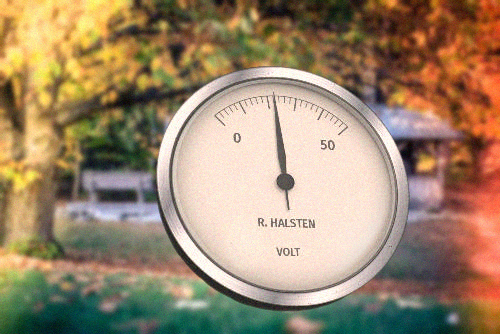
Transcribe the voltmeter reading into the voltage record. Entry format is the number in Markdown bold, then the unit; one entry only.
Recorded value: **22** V
